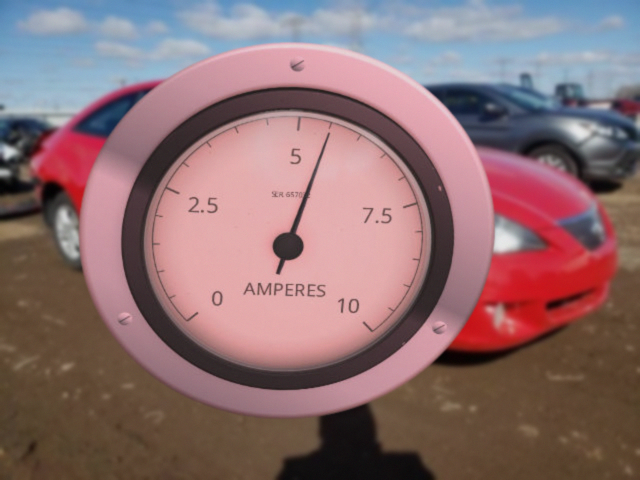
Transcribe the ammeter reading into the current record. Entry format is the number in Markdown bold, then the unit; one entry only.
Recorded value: **5.5** A
